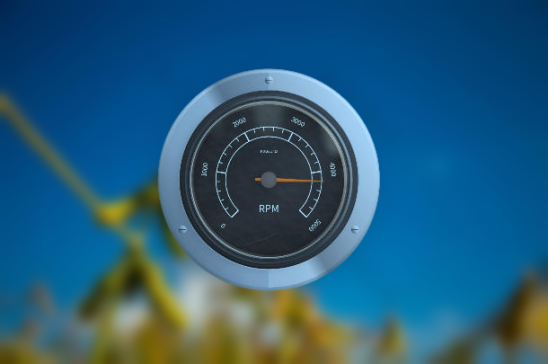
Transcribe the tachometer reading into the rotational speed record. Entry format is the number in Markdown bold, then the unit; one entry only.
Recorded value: **4200** rpm
